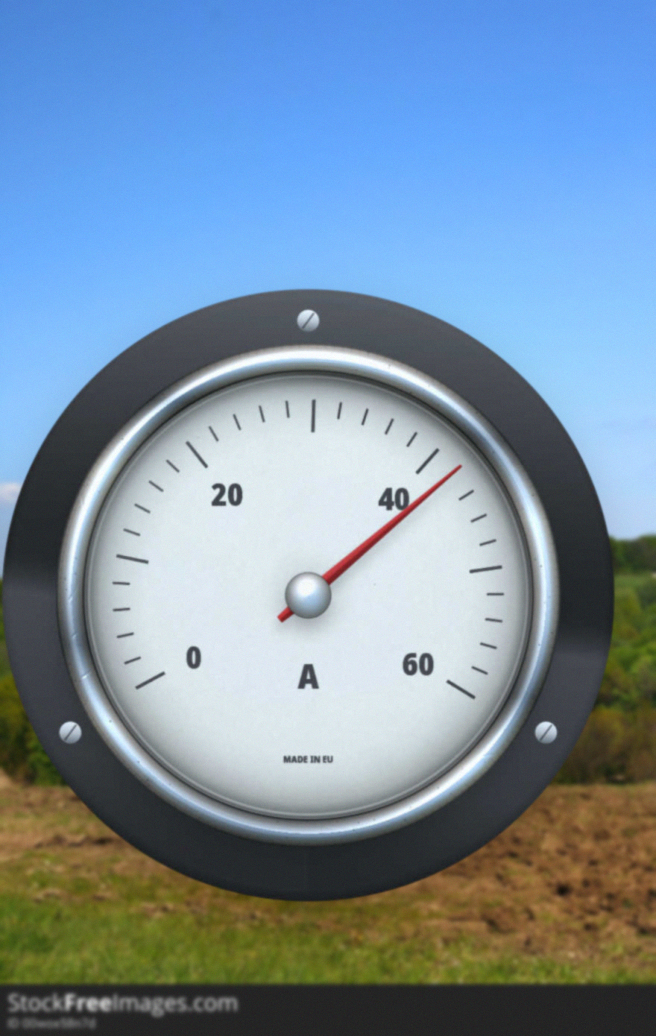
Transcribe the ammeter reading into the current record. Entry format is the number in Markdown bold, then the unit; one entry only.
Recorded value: **42** A
